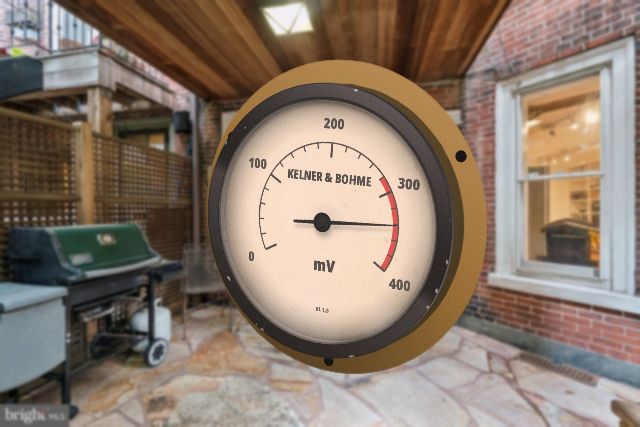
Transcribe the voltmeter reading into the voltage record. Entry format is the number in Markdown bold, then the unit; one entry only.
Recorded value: **340** mV
